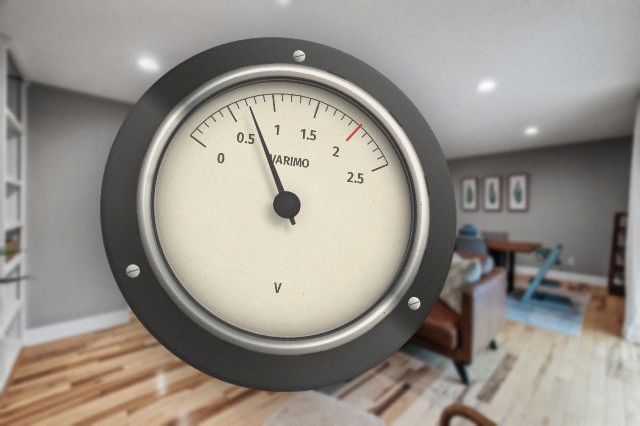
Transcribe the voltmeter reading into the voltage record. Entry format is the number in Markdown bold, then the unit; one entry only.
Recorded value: **0.7** V
